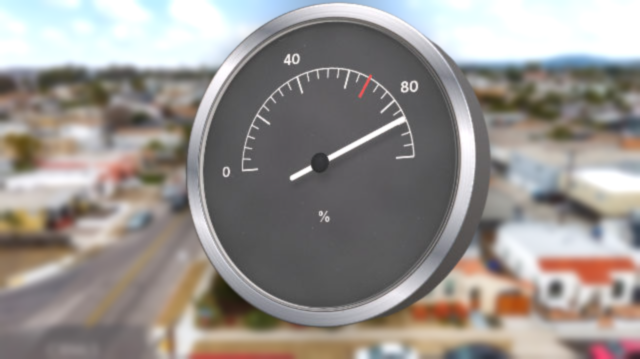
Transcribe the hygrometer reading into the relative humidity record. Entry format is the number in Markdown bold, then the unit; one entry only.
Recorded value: **88** %
